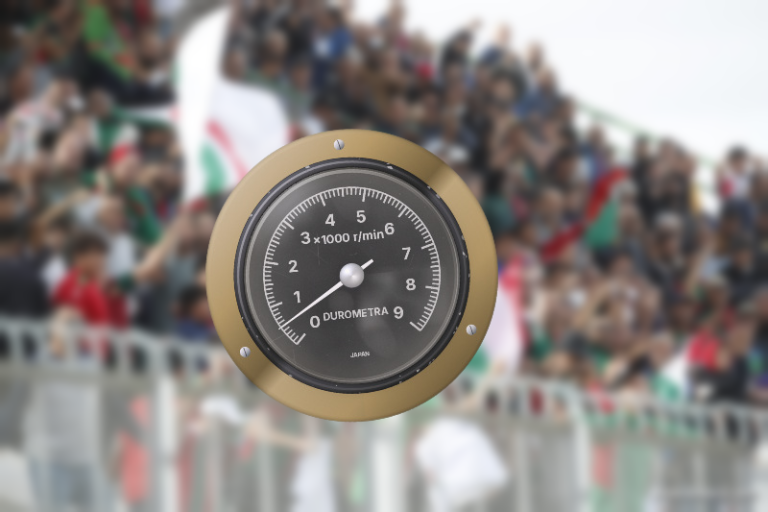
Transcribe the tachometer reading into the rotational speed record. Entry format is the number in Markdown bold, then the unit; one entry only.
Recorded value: **500** rpm
